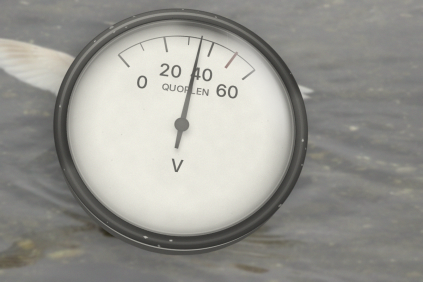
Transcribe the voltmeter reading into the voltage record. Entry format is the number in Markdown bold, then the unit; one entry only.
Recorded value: **35** V
